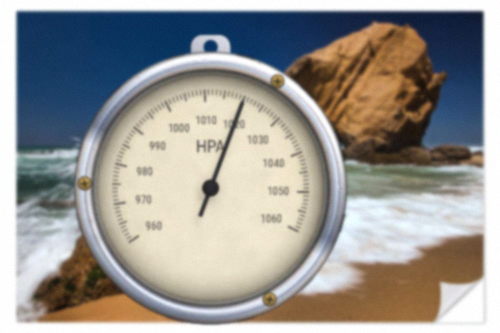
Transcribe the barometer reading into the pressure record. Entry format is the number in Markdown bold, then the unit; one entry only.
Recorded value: **1020** hPa
